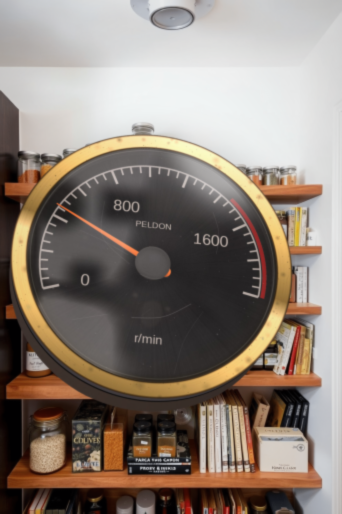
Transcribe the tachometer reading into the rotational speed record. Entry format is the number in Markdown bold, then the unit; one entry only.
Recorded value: **450** rpm
